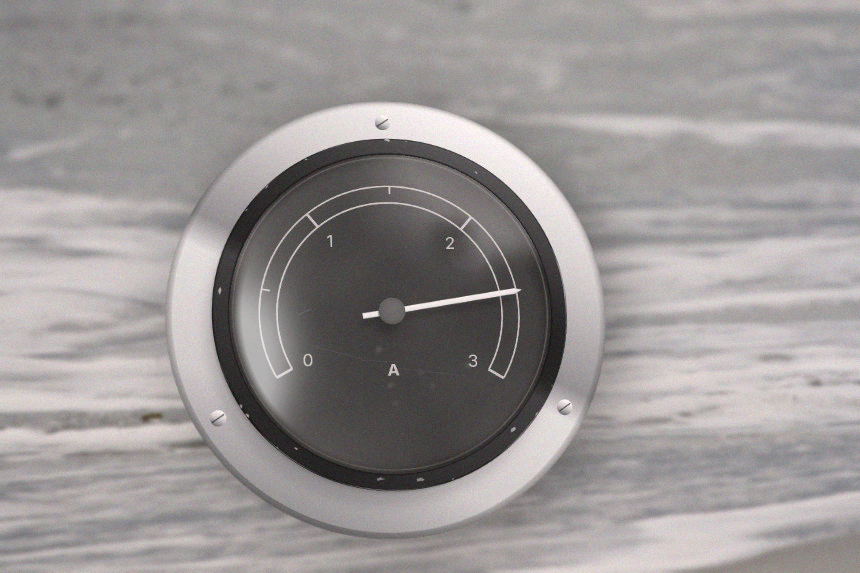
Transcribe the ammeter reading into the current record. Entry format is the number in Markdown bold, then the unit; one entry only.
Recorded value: **2.5** A
